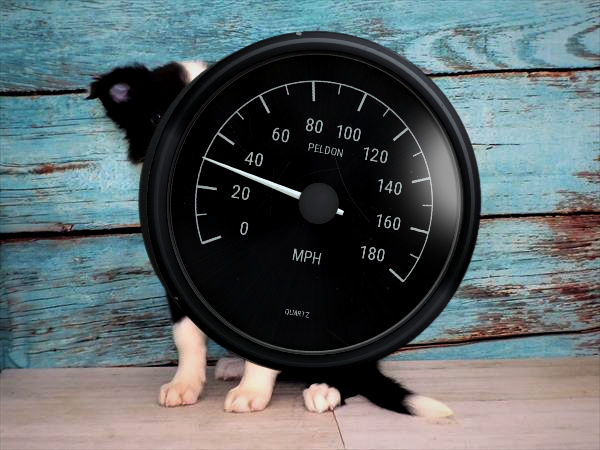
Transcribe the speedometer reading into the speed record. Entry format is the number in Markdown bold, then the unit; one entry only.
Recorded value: **30** mph
